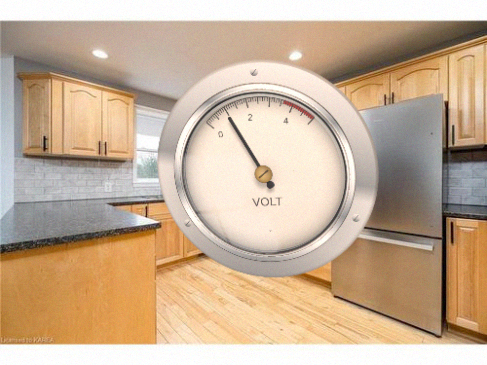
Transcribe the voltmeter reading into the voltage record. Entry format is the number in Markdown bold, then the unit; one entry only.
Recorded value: **1** V
